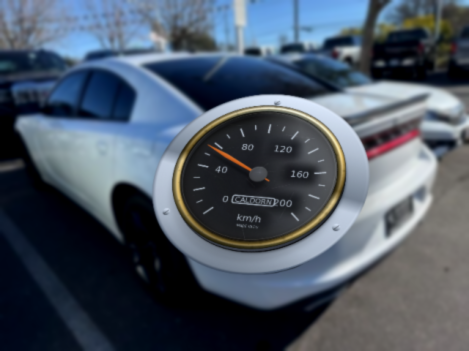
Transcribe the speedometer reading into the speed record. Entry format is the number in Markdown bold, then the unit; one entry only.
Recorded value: **55** km/h
